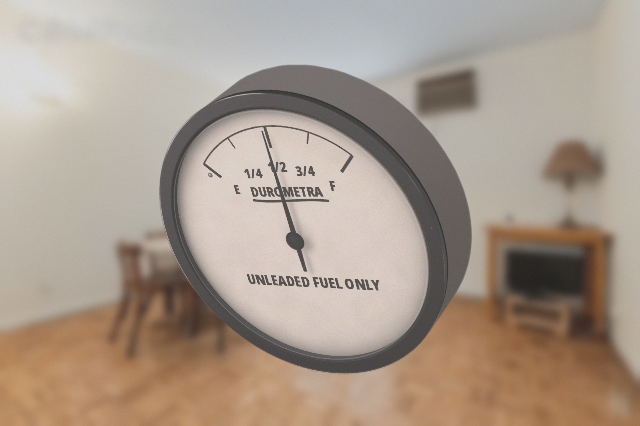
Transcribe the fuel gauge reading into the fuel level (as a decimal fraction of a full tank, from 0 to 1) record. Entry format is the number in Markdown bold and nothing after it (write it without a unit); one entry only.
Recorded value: **0.5**
